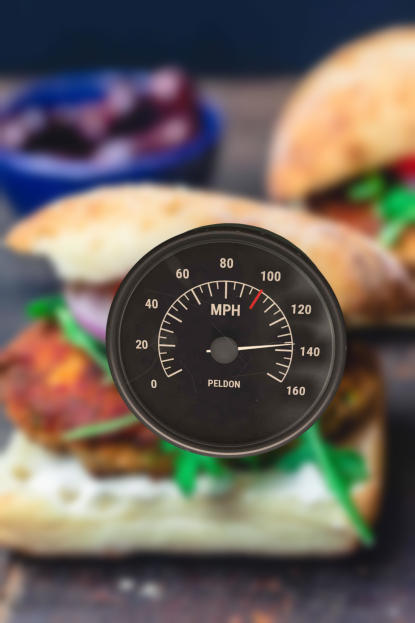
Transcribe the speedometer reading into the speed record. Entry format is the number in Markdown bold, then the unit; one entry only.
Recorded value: **135** mph
